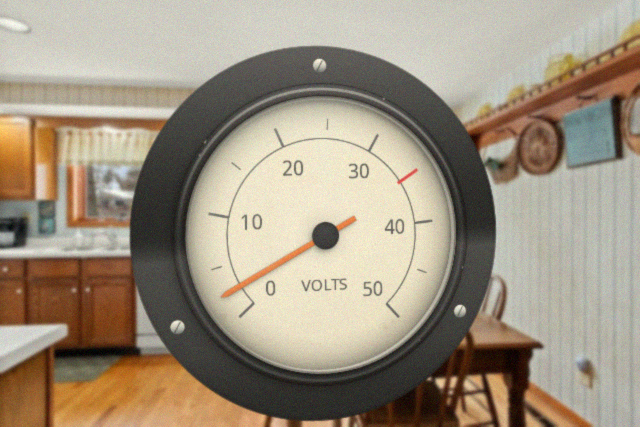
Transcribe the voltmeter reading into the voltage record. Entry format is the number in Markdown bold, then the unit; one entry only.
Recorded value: **2.5** V
